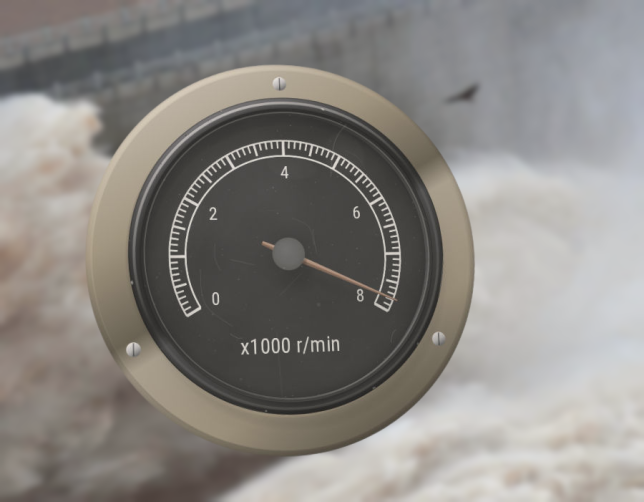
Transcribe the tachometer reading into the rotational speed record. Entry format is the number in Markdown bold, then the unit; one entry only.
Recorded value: **7800** rpm
